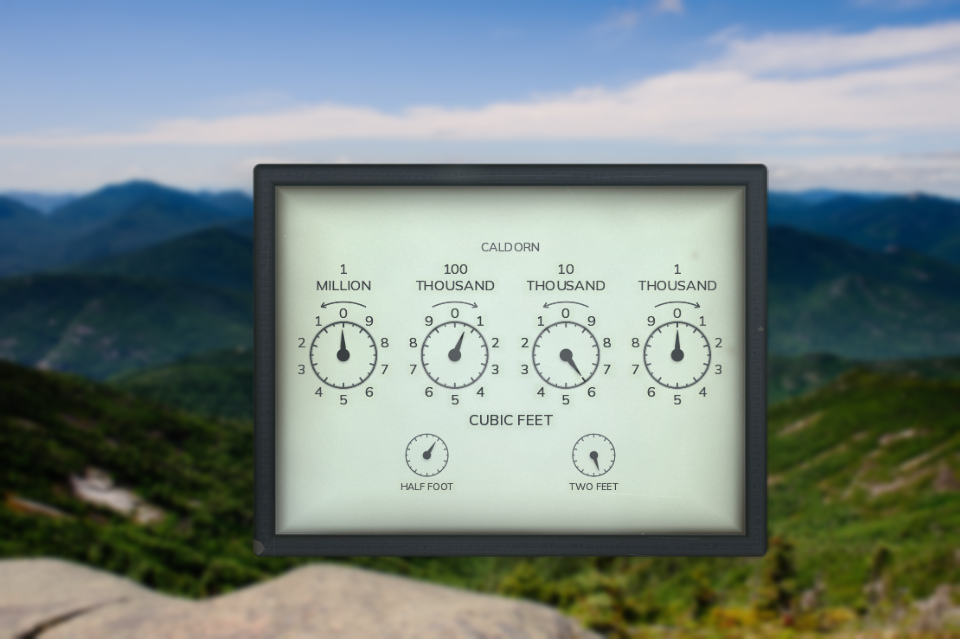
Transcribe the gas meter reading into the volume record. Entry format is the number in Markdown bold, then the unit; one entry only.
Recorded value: **6000** ft³
